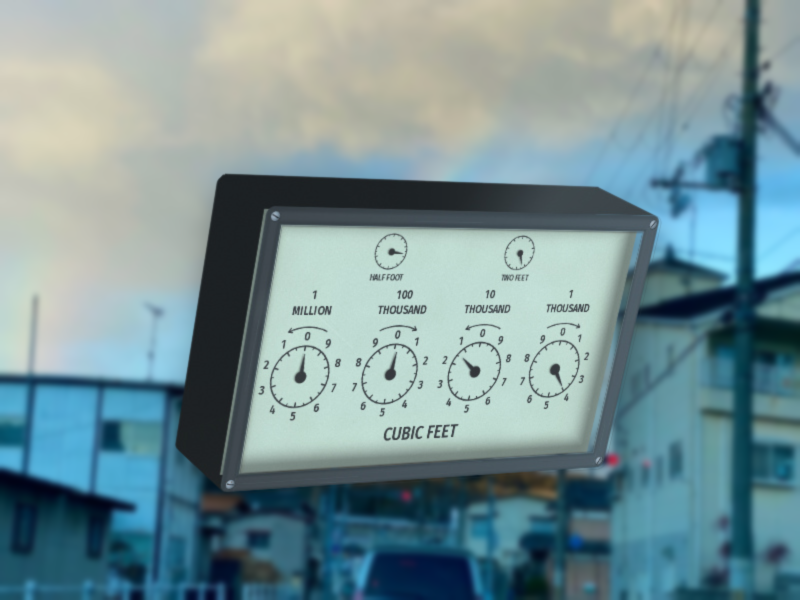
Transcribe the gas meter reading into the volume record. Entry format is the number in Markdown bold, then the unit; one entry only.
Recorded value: **1400** ft³
